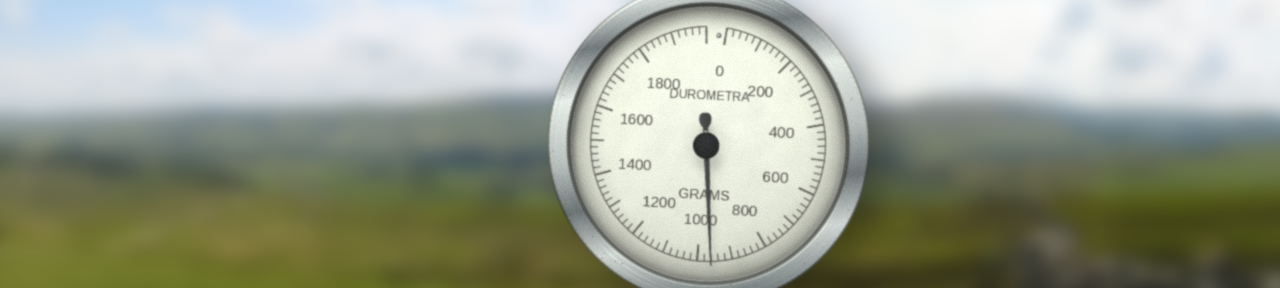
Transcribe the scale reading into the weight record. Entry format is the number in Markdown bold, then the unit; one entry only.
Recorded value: **960** g
